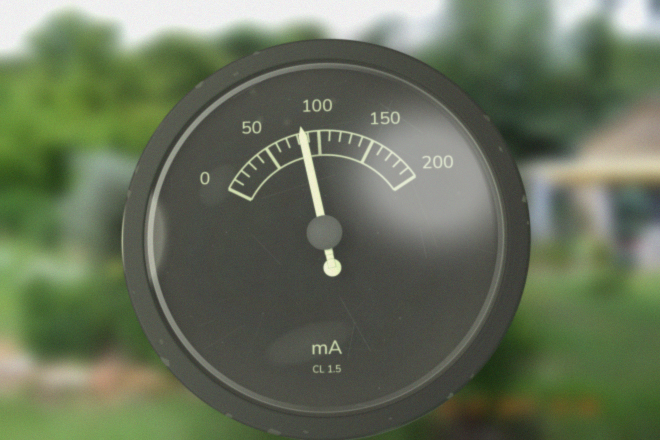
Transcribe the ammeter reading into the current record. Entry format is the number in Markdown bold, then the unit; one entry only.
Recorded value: **85** mA
